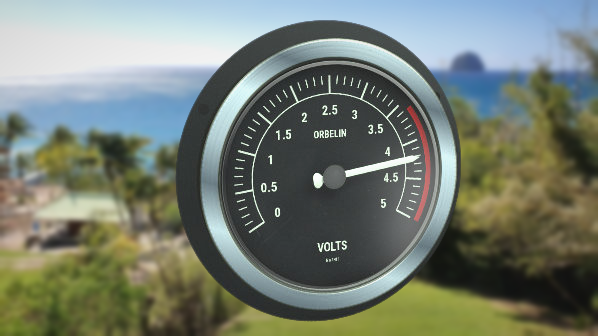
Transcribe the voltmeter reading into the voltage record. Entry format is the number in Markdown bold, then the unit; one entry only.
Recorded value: **4.2** V
